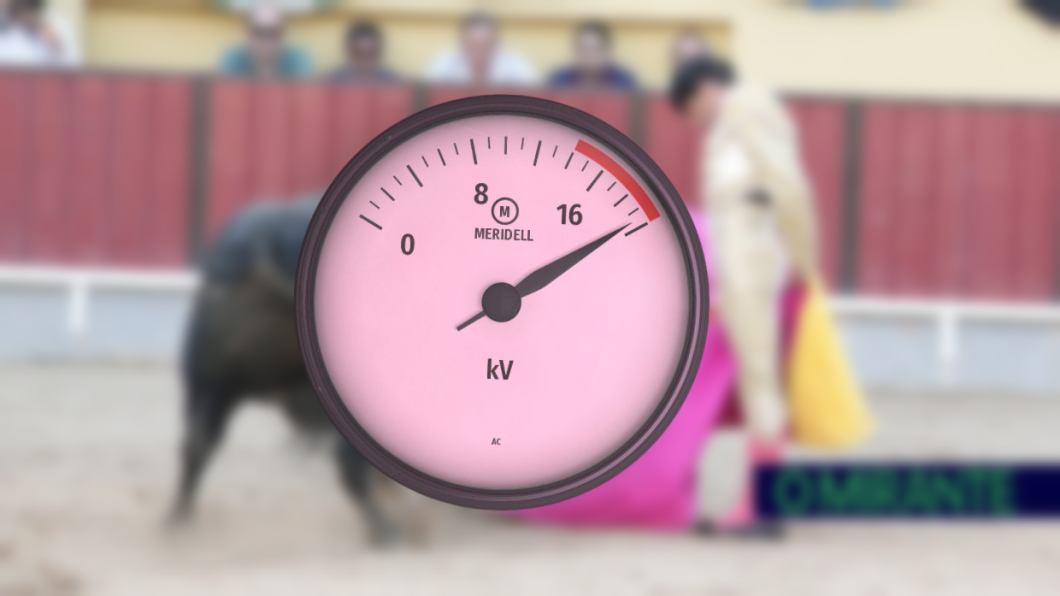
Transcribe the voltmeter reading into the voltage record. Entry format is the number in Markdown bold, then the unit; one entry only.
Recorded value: **19.5** kV
